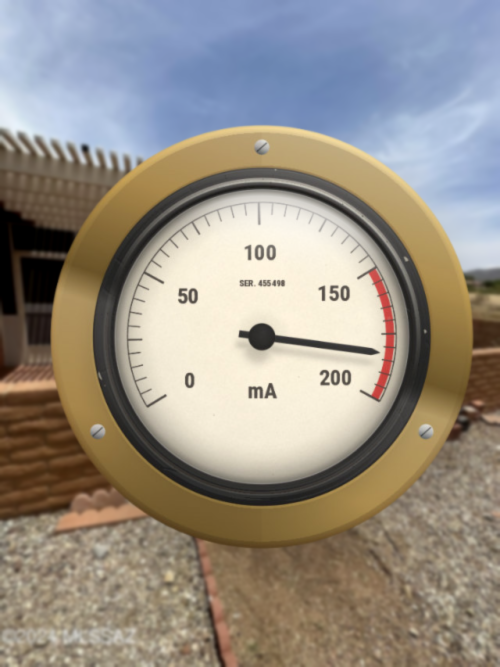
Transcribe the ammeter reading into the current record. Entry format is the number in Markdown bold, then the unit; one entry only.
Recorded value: **182.5** mA
